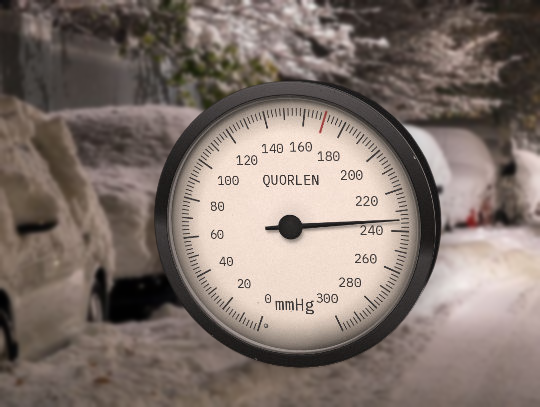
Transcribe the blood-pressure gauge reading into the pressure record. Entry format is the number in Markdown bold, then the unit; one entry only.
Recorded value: **234** mmHg
